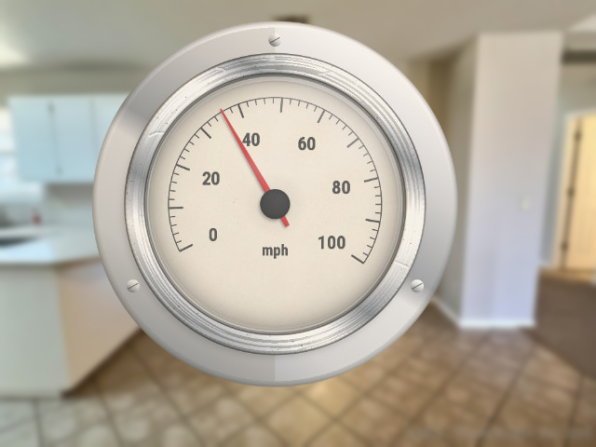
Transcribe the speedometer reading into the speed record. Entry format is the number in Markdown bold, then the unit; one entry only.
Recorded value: **36** mph
